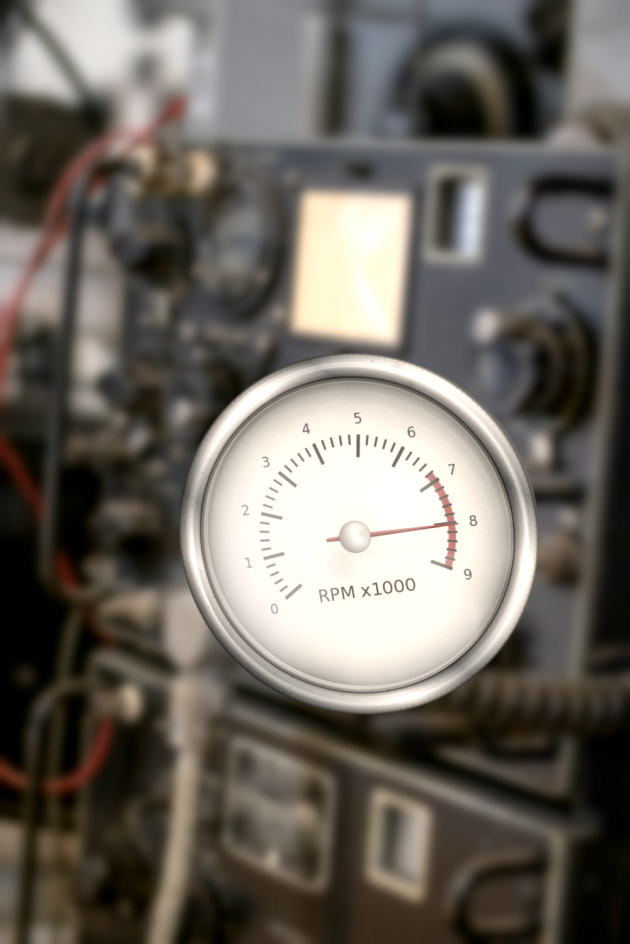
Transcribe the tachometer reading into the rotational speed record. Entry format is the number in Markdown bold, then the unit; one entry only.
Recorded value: **8000** rpm
